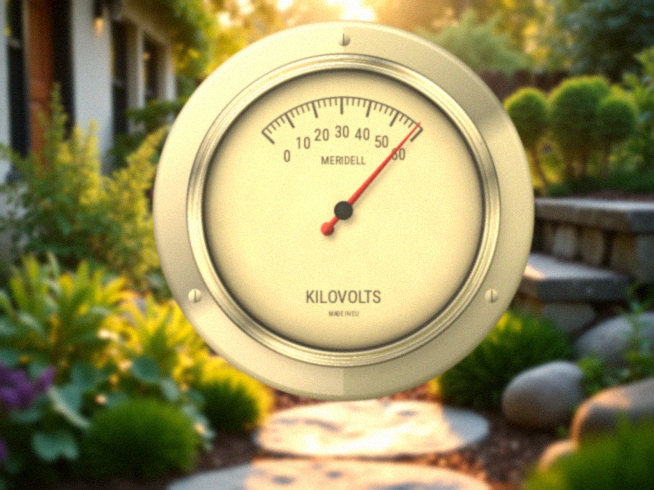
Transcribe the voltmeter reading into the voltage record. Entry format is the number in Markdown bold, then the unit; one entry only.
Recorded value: **58** kV
